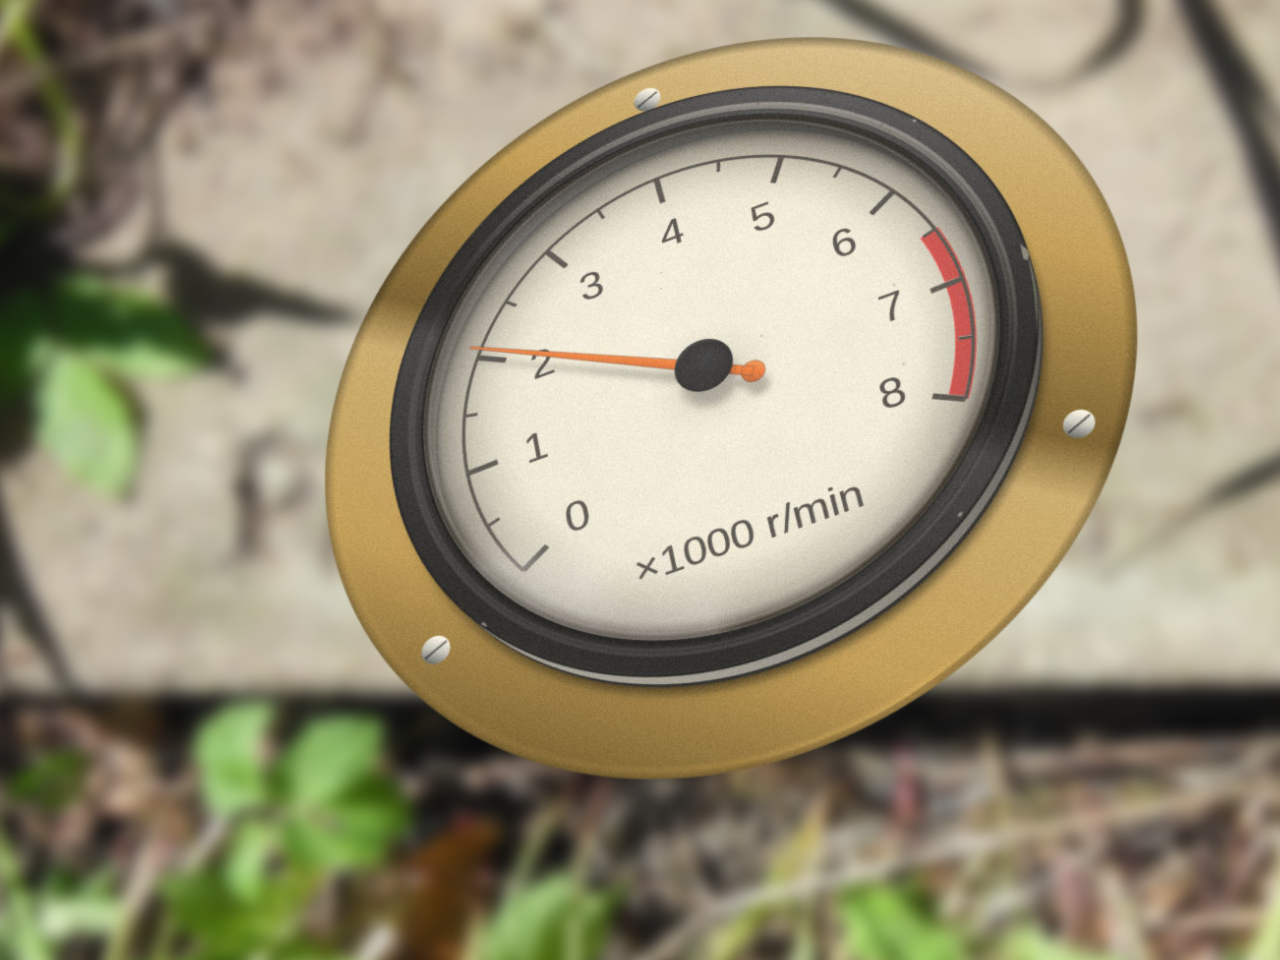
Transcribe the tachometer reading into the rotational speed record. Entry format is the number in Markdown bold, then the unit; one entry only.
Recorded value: **2000** rpm
